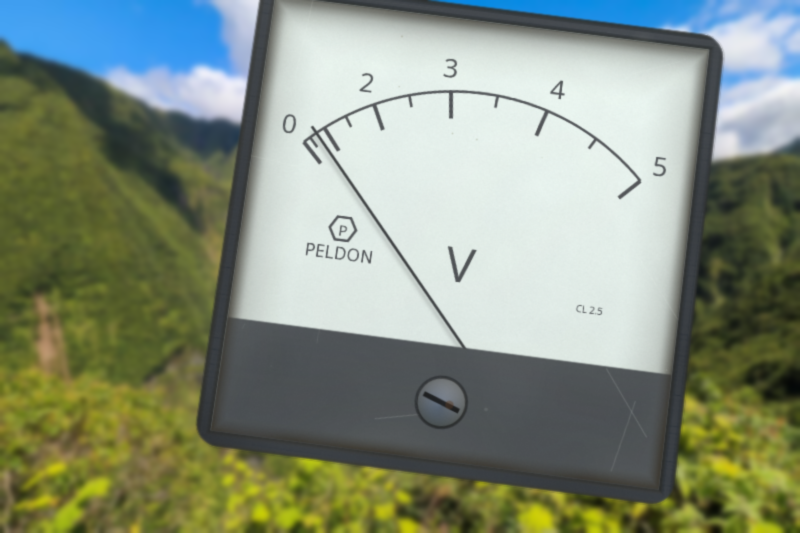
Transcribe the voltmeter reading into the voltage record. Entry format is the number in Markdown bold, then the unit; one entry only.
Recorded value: **0.75** V
